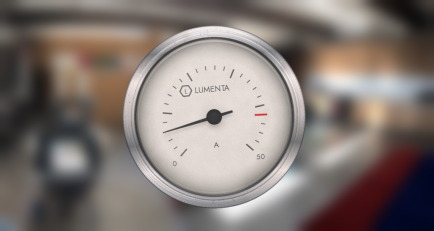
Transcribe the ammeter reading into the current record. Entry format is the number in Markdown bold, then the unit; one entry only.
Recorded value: **6** A
